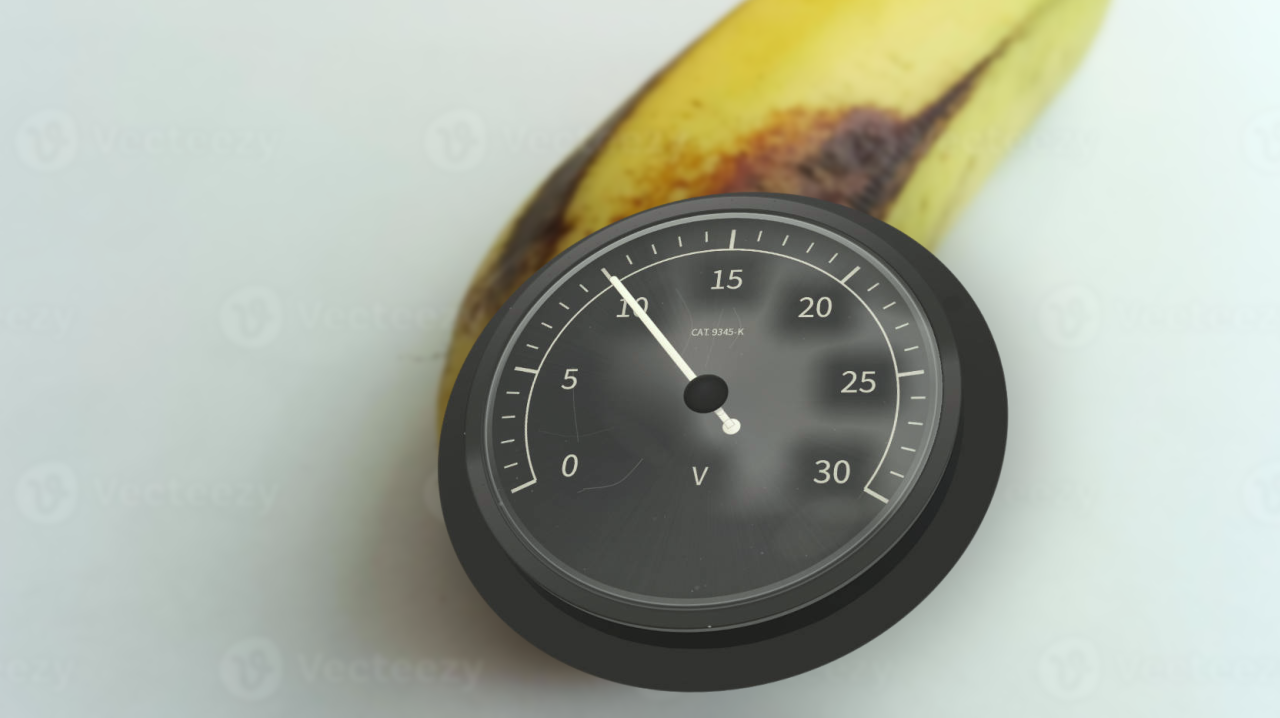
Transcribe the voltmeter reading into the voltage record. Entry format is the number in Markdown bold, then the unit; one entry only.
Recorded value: **10** V
